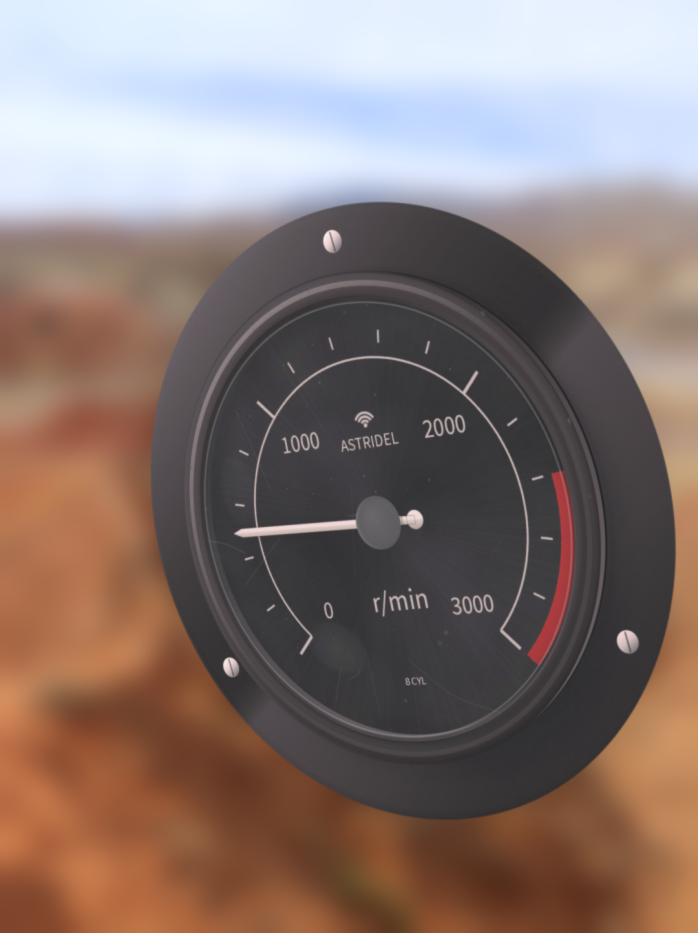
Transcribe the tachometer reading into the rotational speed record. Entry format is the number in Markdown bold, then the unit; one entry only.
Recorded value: **500** rpm
